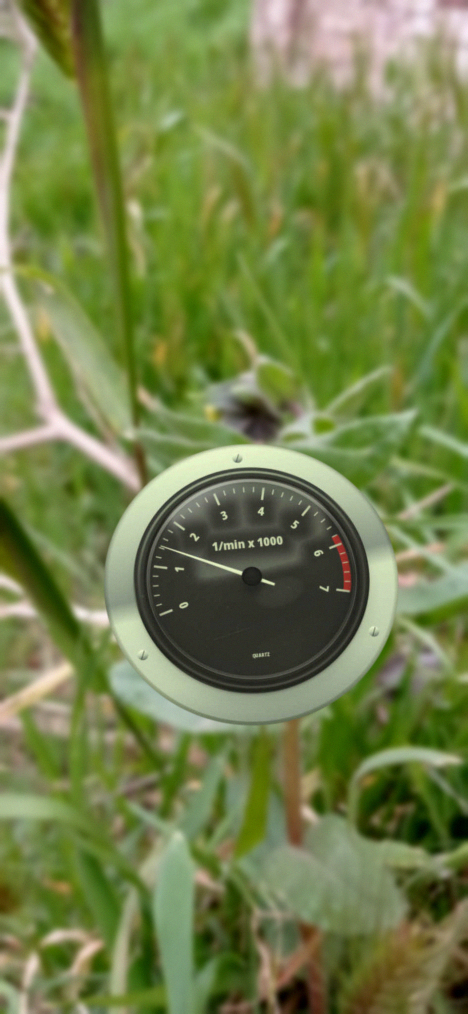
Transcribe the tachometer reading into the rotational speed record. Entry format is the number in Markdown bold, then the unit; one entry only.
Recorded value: **1400** rpm
